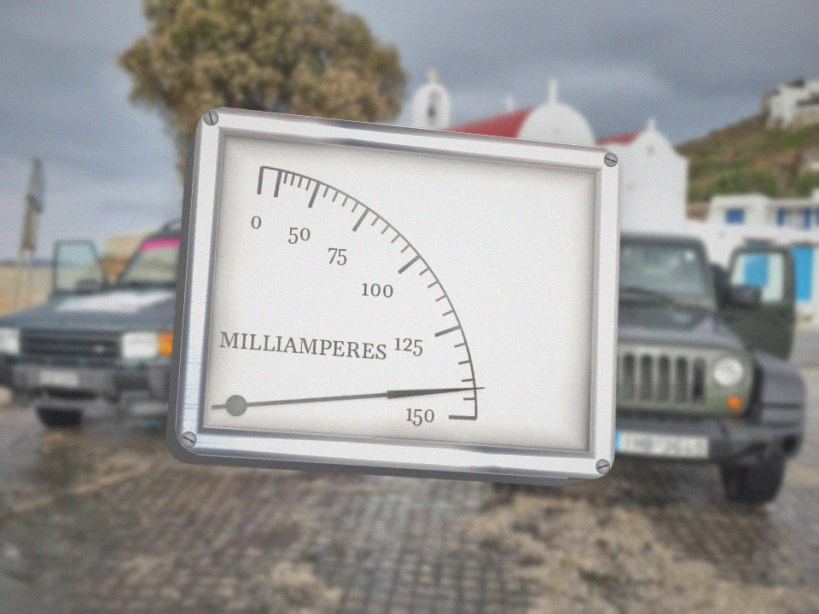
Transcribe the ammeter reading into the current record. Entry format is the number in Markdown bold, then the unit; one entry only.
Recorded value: **142.5** mA
